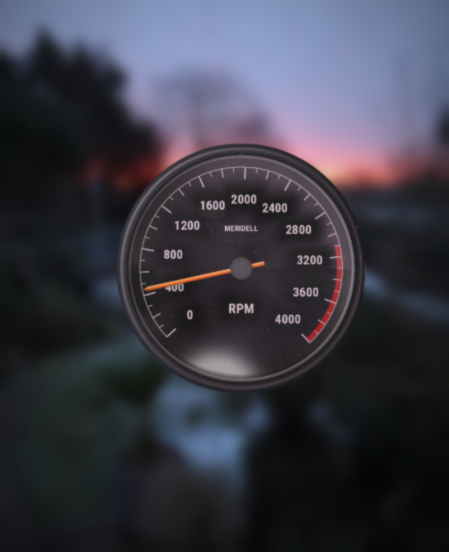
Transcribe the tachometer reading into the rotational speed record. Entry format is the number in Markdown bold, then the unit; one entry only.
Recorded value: **450** rpm
